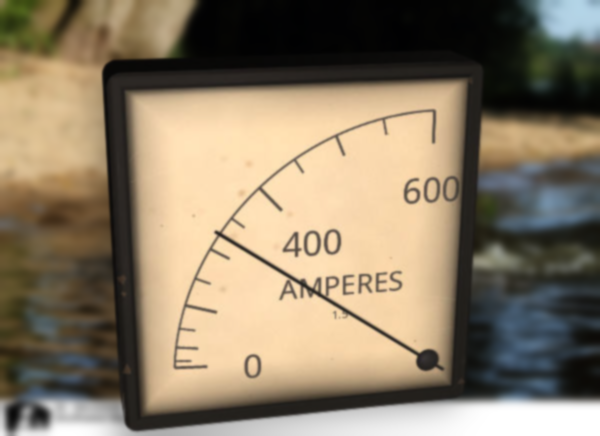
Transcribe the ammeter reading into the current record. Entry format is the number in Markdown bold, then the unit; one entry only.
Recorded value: **325** A
